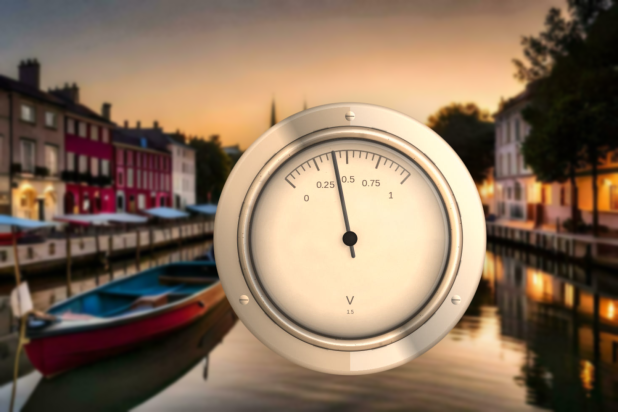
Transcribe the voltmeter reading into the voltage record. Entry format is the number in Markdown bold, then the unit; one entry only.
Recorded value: **0.4** V
